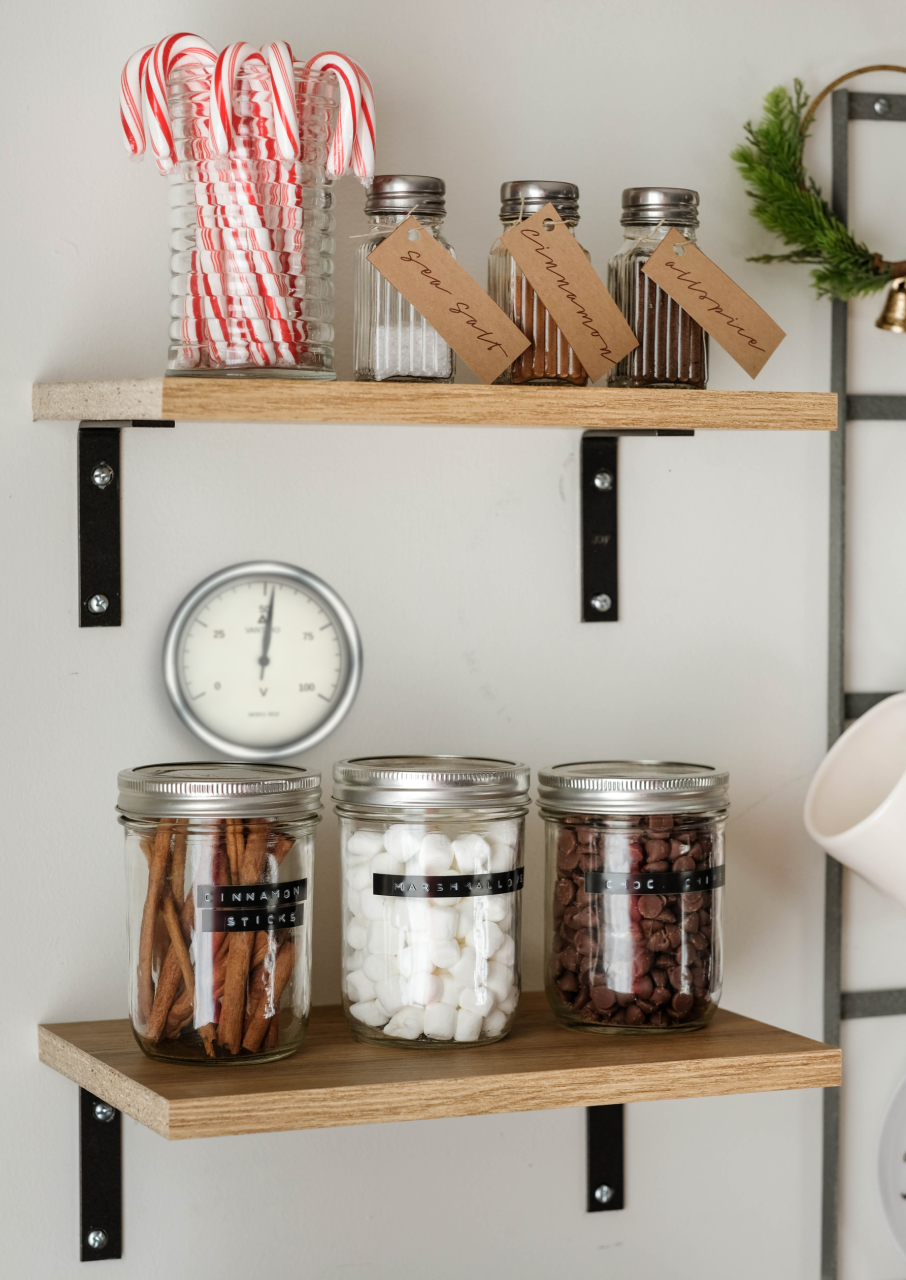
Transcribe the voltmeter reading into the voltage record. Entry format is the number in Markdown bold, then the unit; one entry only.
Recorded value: **52.5** V
